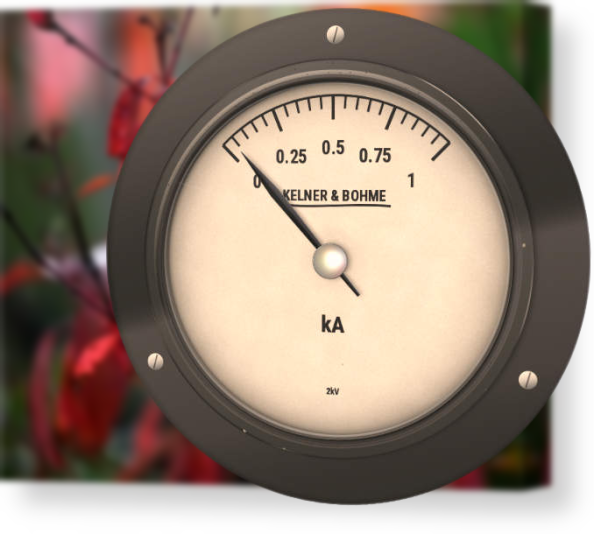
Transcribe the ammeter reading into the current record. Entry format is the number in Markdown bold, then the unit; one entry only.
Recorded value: **0.05** kA
